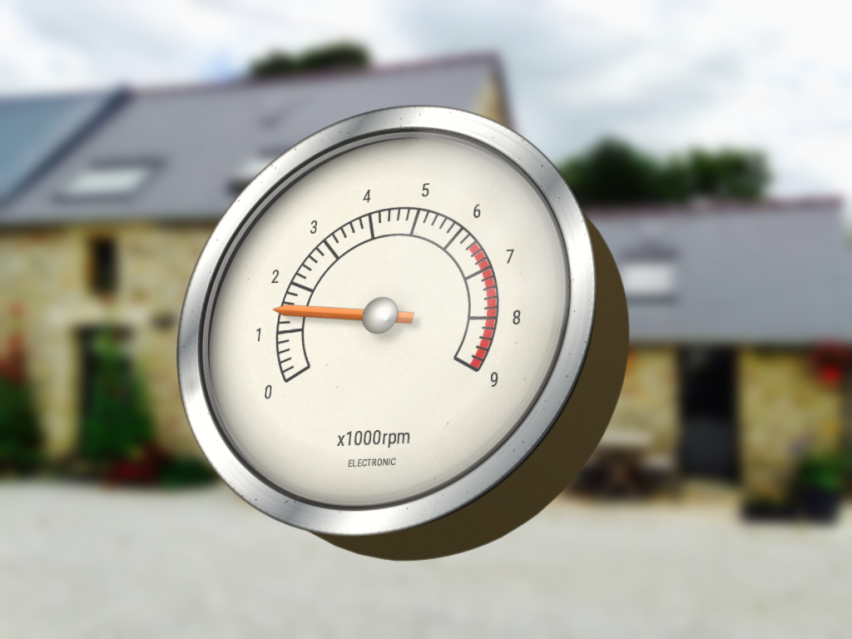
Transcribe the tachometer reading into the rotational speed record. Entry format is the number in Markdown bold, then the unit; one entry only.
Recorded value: **1400** rpm
